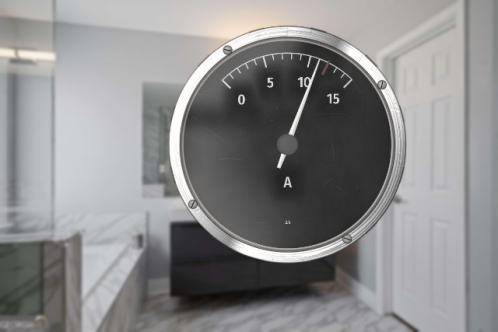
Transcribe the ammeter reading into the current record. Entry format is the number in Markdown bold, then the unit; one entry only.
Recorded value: **11** A
